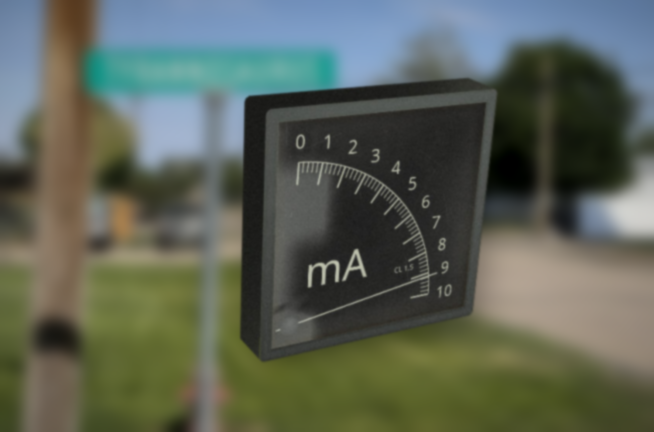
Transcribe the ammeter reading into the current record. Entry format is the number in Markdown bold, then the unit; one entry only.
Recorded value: **9** mA
